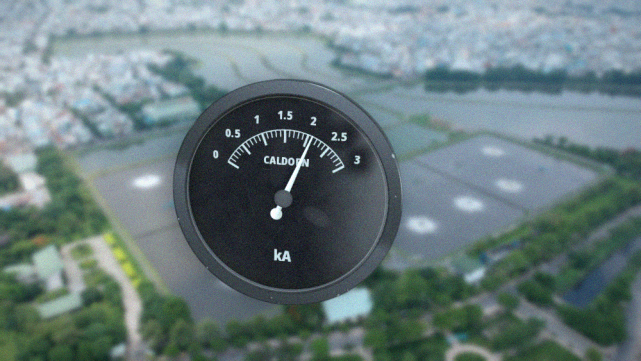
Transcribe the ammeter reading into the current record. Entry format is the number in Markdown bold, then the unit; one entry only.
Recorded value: **2.1** kA
